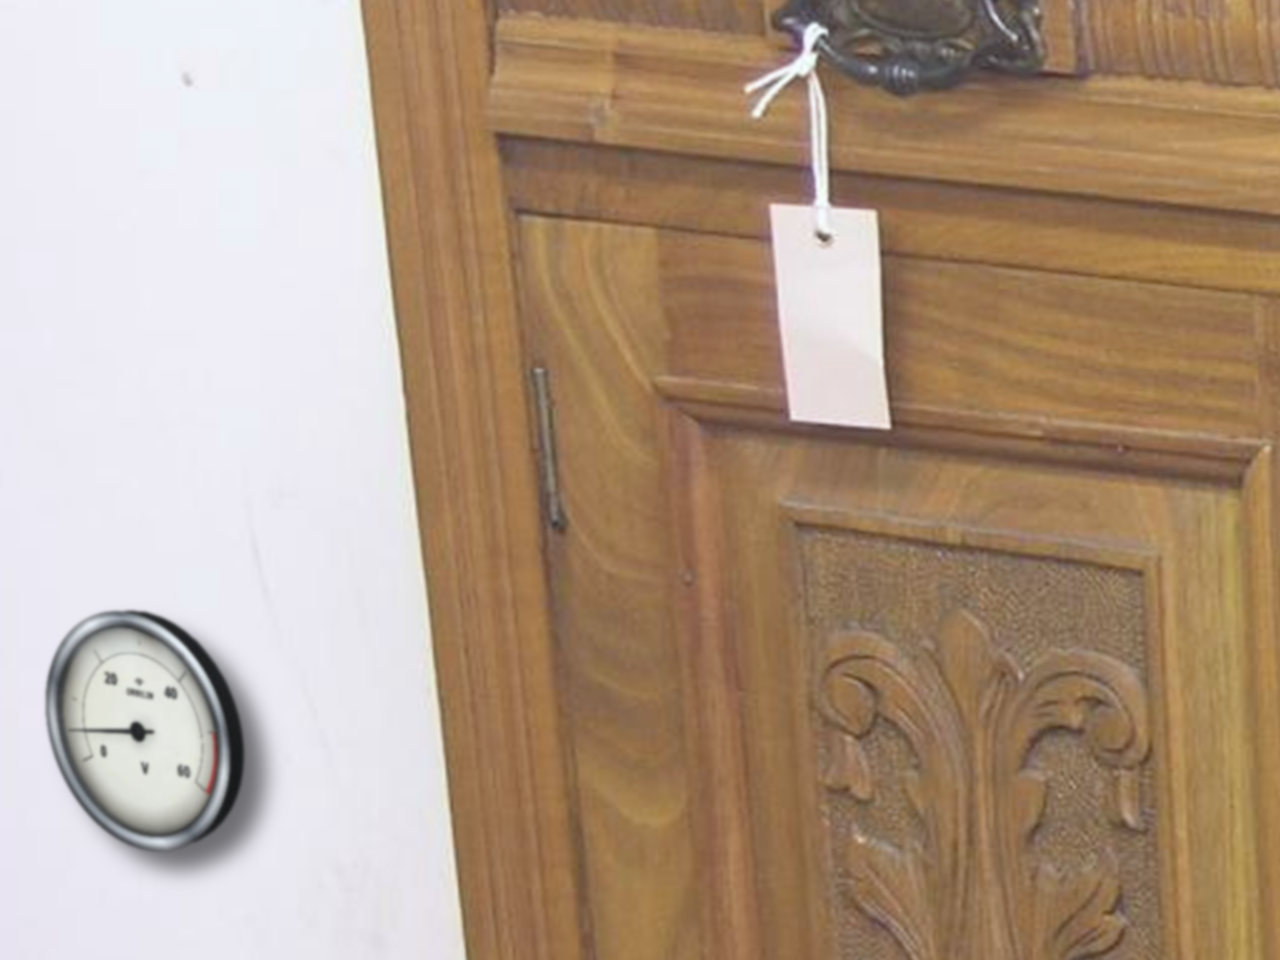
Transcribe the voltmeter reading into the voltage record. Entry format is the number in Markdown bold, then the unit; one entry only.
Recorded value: **5** V
